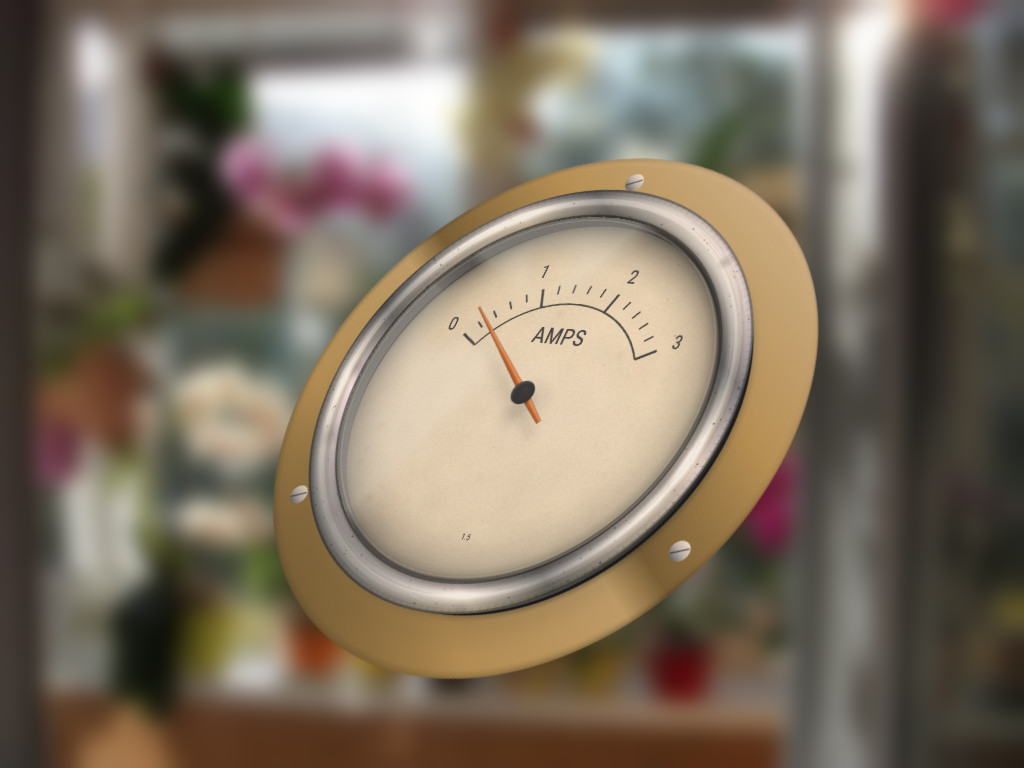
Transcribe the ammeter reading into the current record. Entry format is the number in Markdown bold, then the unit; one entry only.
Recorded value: **0.3** A
